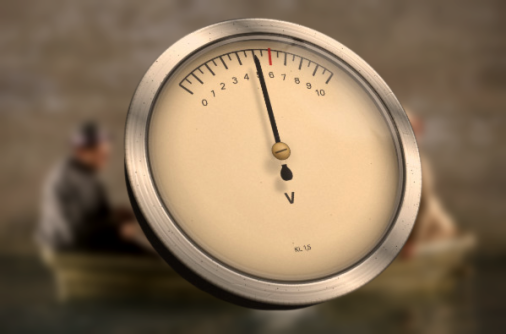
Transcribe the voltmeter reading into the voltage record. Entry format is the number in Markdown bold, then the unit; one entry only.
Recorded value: **5** V
